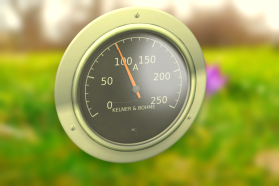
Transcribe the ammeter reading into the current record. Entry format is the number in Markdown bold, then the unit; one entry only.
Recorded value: **100** A
